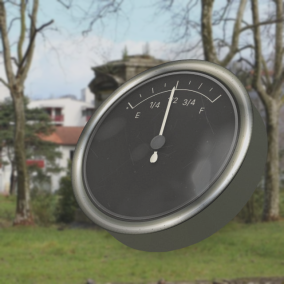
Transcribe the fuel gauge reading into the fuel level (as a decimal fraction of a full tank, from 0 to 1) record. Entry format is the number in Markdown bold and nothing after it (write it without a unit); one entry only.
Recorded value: **0.5**
